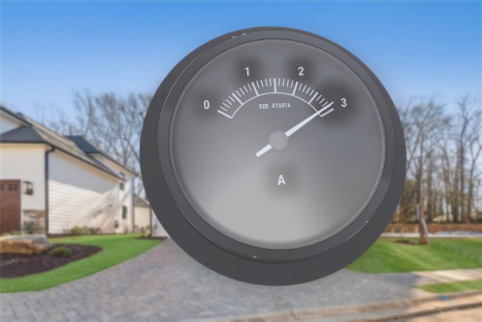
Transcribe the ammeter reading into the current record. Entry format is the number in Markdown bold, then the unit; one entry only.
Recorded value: **2.9** A
